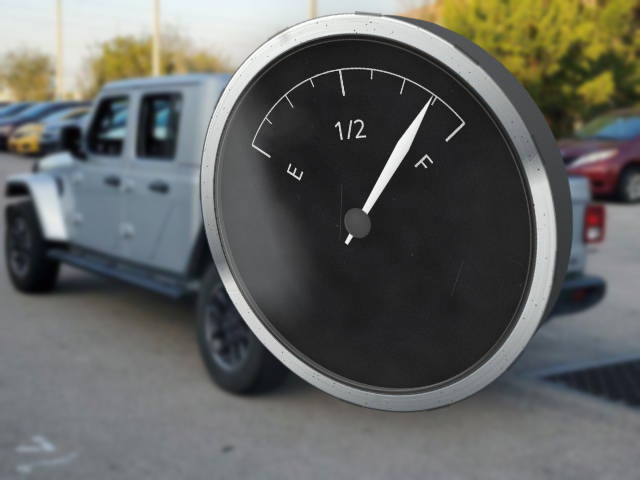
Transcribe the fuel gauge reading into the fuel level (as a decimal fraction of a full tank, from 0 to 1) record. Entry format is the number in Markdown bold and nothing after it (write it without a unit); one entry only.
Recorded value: **0.875**
